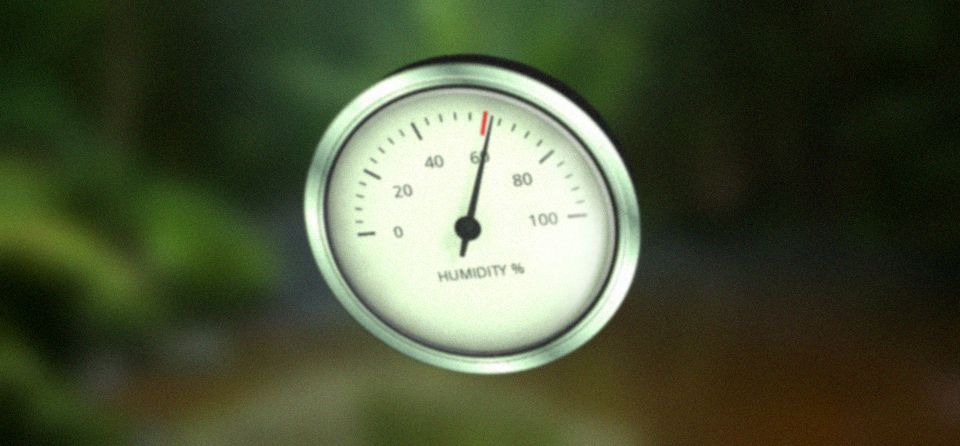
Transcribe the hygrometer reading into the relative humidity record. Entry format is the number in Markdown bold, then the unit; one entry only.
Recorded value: **62** %
